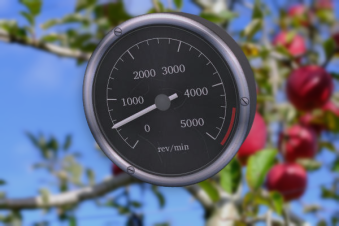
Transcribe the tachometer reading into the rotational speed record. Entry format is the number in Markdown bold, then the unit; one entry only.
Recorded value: **500** rpm
